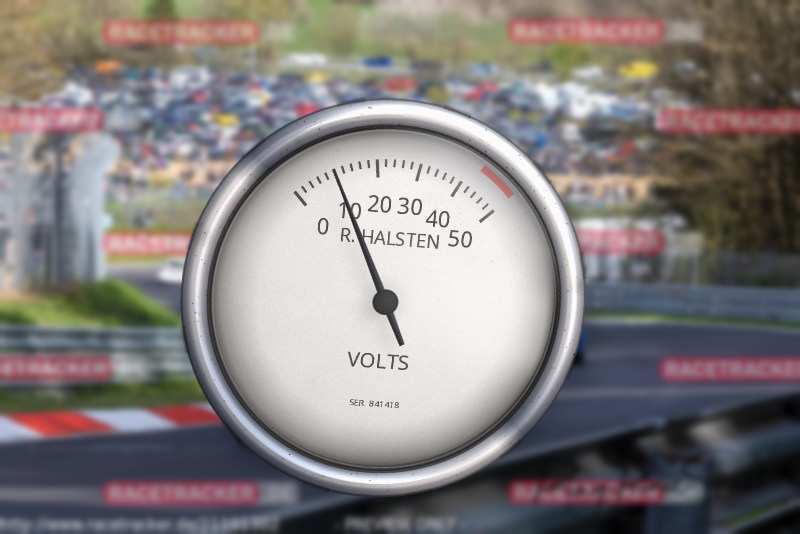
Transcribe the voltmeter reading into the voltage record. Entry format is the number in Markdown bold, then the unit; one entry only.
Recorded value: **10** V
